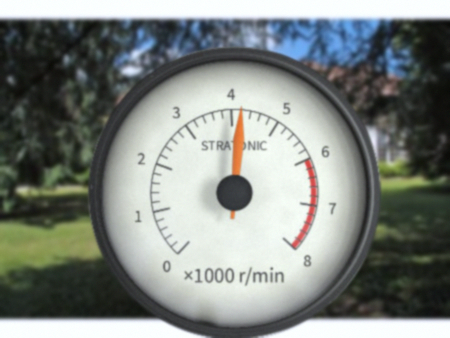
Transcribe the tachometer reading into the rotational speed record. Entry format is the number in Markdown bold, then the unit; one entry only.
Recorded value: **4200** rpm
